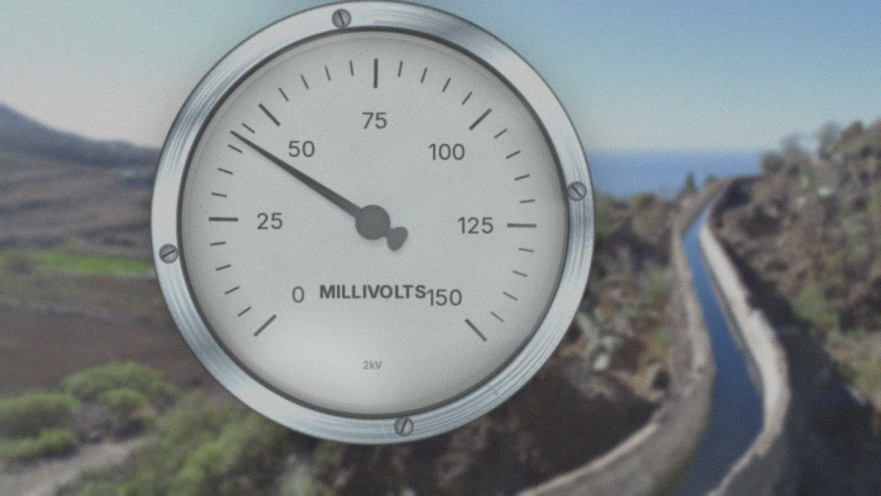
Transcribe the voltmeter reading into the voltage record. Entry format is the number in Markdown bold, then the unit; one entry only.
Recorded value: **42.5** mV
